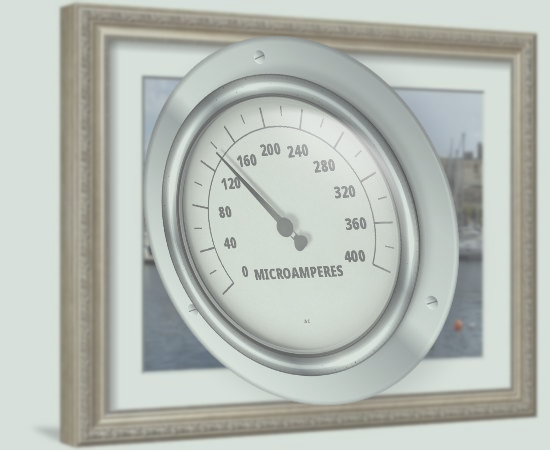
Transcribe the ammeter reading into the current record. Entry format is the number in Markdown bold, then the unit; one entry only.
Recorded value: **140** µA
